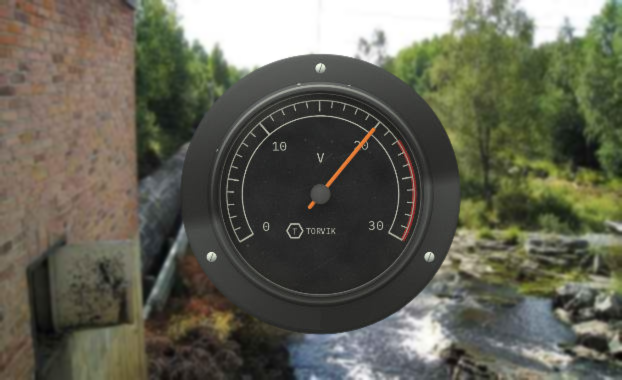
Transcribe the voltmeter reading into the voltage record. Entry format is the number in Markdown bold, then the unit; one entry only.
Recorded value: **20** V
